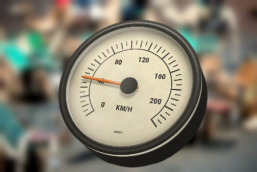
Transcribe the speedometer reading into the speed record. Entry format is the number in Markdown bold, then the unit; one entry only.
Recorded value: **40** km/h
